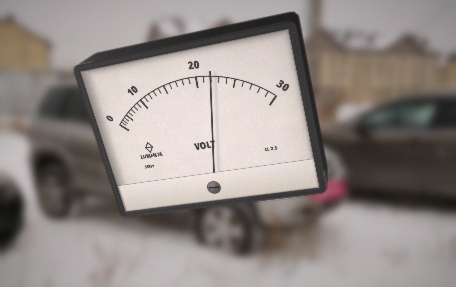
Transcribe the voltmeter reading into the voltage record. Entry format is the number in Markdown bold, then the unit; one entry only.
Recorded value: **22** V
